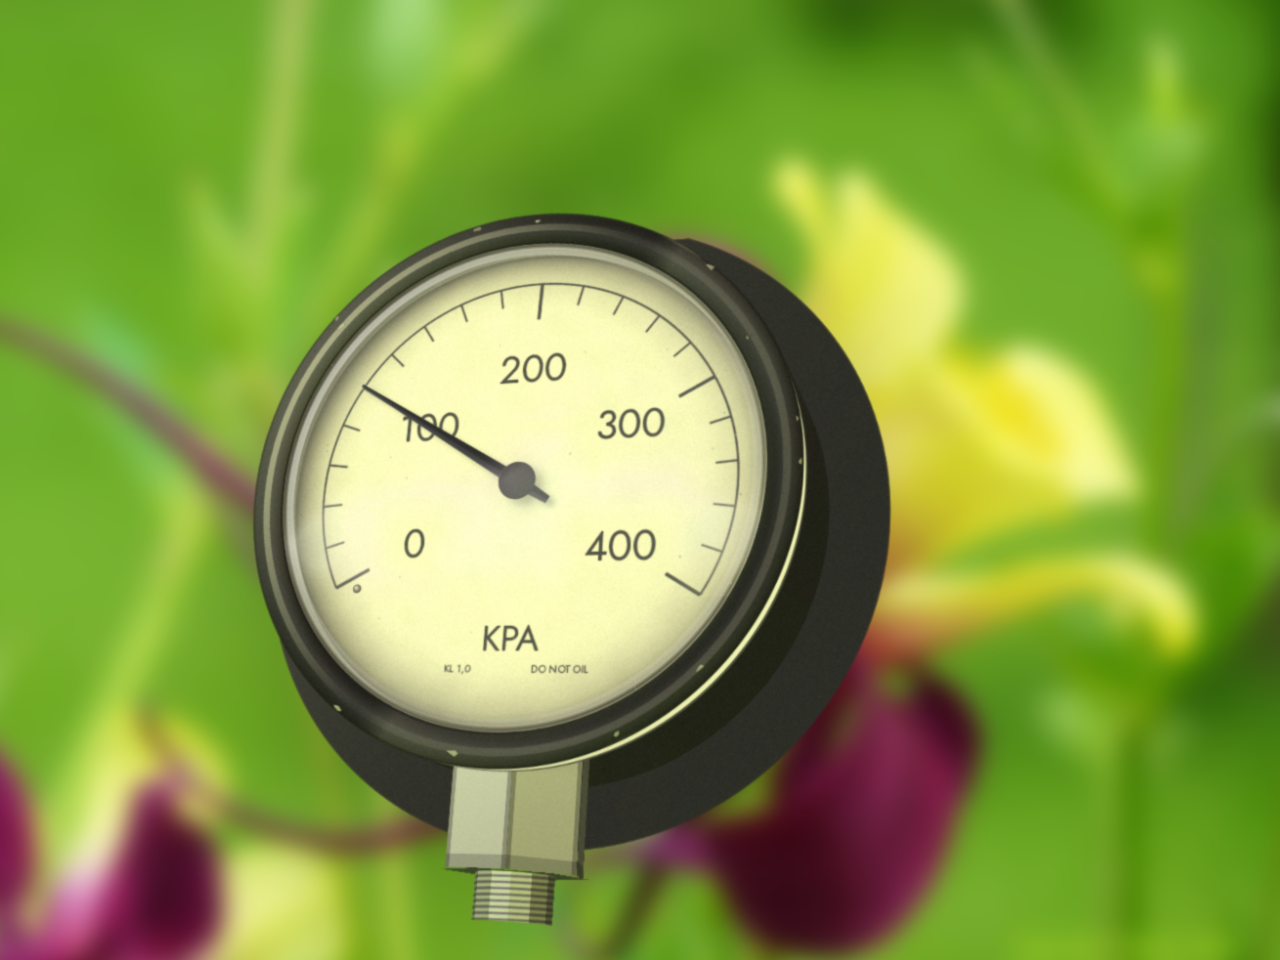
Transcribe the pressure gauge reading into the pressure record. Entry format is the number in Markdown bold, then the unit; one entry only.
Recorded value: **100** kPa
